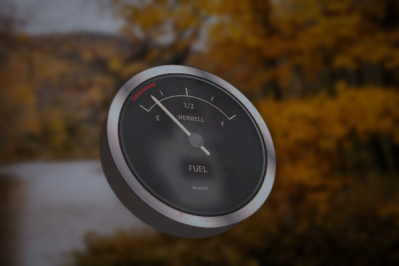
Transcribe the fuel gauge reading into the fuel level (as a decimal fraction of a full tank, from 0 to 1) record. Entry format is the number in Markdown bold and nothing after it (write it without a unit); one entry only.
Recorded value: **0.125**
